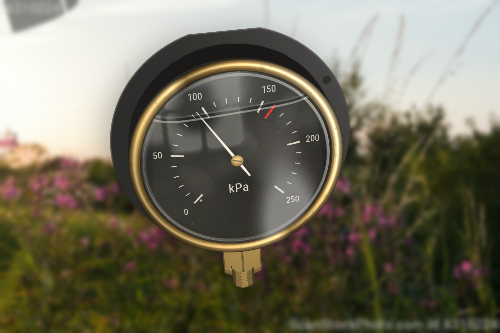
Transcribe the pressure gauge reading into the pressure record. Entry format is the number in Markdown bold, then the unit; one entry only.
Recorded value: **95** kPa
